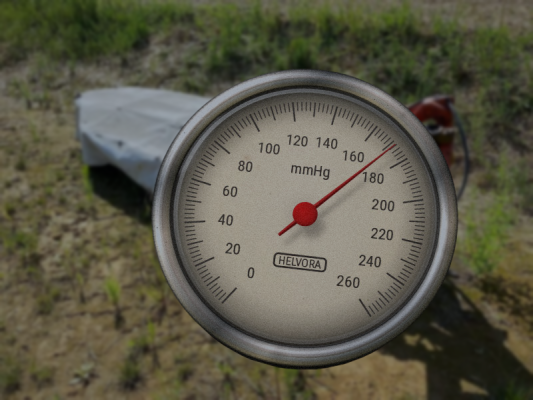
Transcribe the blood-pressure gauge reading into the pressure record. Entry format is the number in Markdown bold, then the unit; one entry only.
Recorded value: **172** mmHg
